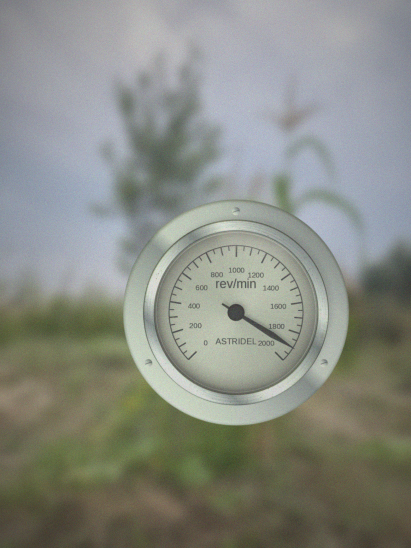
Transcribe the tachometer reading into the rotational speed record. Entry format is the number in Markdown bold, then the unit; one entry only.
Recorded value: **1900** rpm
